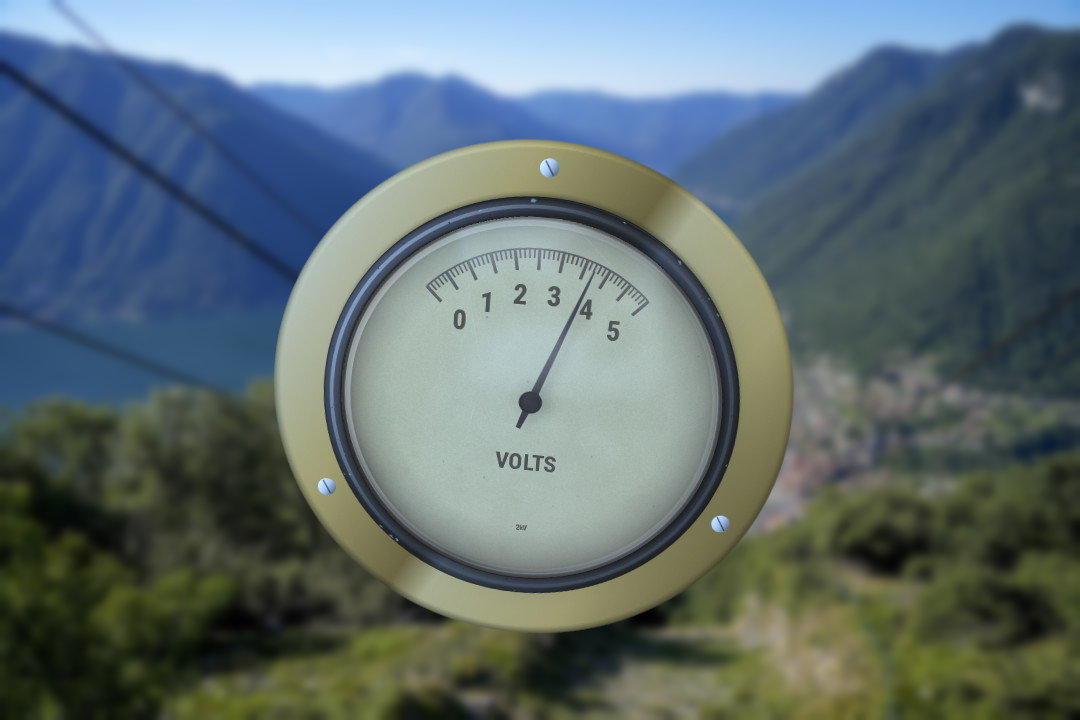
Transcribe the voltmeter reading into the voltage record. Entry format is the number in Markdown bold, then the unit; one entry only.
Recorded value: **3.7** V
